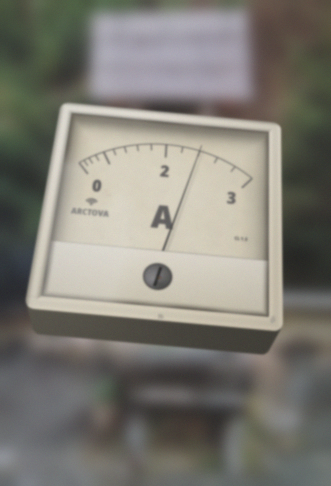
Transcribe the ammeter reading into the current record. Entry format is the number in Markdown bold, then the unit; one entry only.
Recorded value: **2.4** A
